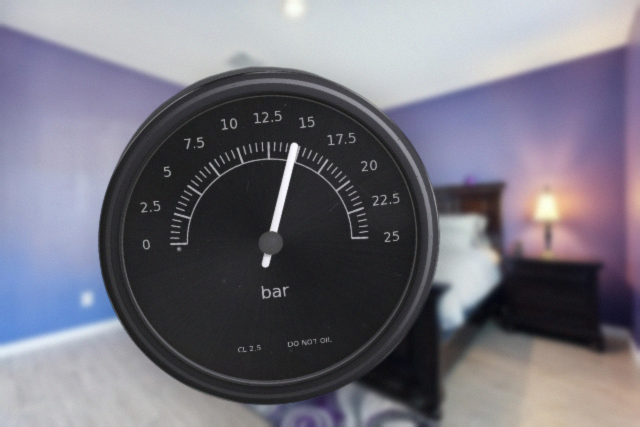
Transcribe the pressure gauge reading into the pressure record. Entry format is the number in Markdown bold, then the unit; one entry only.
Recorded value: **14.5** bar
